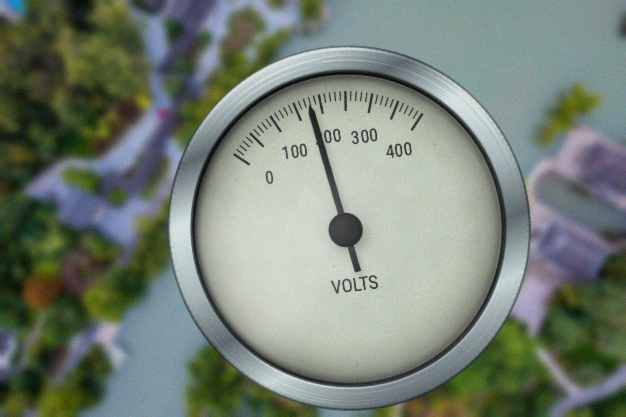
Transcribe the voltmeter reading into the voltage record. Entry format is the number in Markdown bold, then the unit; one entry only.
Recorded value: **180** V
